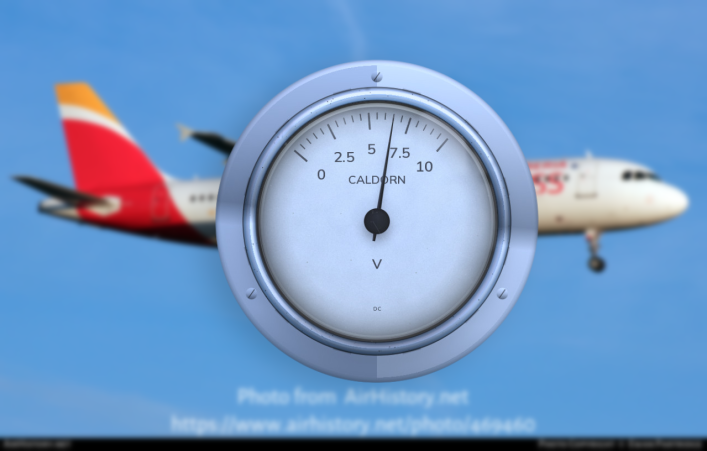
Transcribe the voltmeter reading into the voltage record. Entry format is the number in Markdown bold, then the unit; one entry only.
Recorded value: **6.5** V
